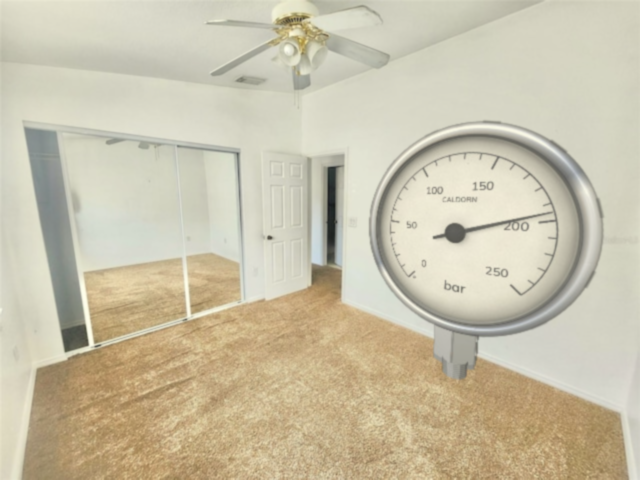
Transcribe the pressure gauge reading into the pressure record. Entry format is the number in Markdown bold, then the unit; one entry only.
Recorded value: **195** bar
